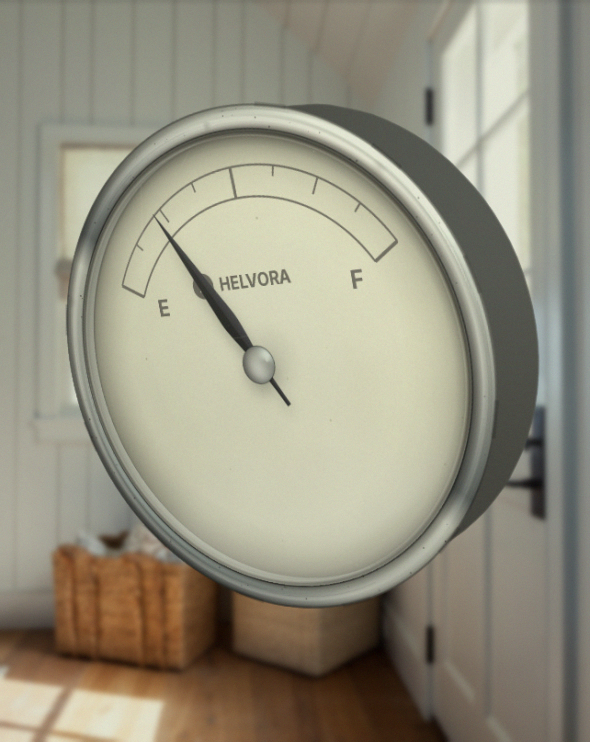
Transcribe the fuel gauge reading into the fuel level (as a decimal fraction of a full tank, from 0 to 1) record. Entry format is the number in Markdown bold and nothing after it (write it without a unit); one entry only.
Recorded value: **0.25**
